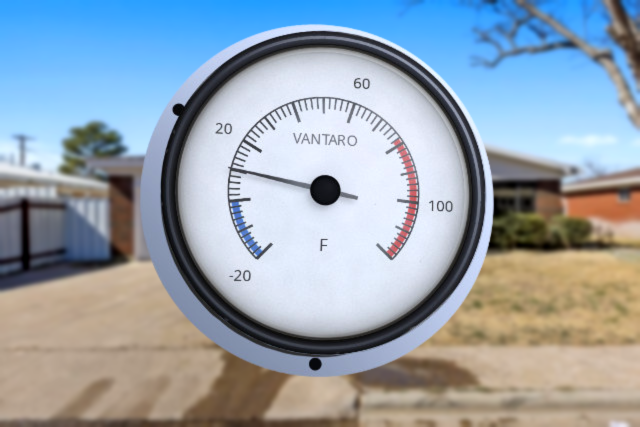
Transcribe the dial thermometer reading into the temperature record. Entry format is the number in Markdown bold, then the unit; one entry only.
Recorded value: **10** °F
